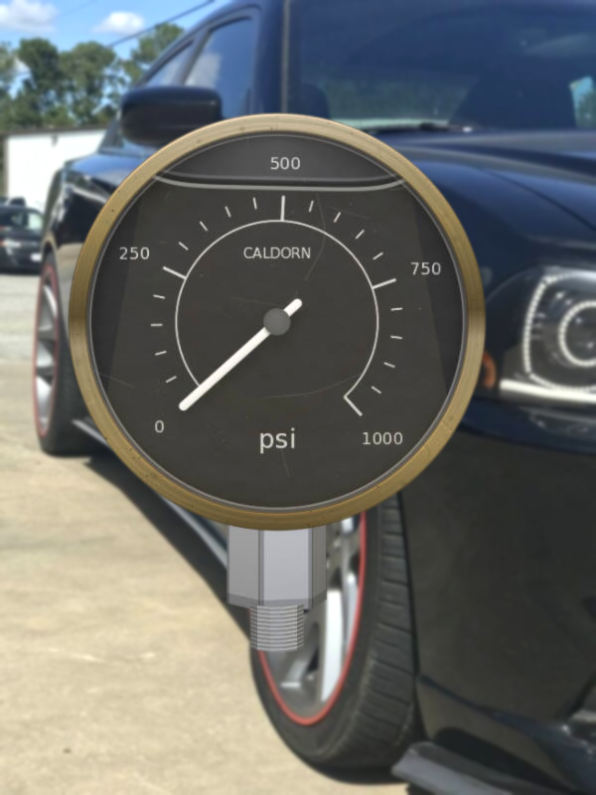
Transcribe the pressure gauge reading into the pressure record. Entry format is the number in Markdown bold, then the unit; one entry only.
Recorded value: **0** psi
